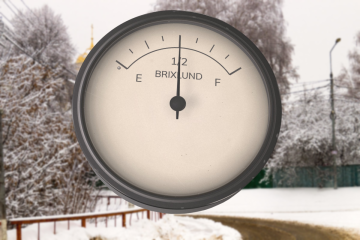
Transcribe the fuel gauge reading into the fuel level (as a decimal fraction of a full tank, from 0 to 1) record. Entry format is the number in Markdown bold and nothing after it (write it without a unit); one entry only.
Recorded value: **0.5**
